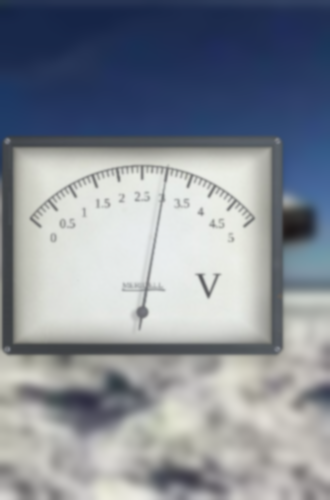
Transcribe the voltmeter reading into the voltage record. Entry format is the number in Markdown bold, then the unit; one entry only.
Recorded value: **3** V
